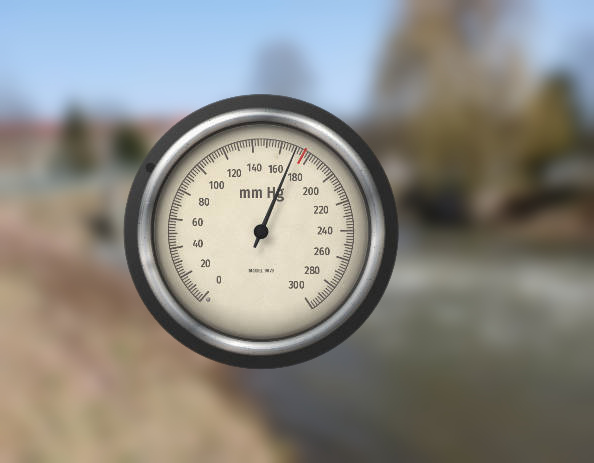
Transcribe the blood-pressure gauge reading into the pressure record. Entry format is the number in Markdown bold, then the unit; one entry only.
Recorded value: **170** mmHg
